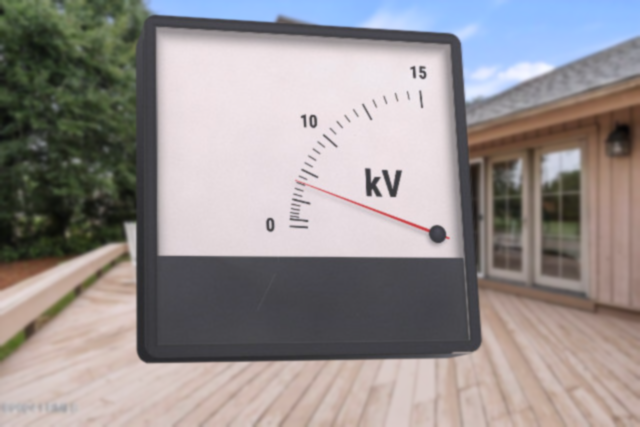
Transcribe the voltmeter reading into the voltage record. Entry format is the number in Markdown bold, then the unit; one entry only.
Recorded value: **6.5** kV
